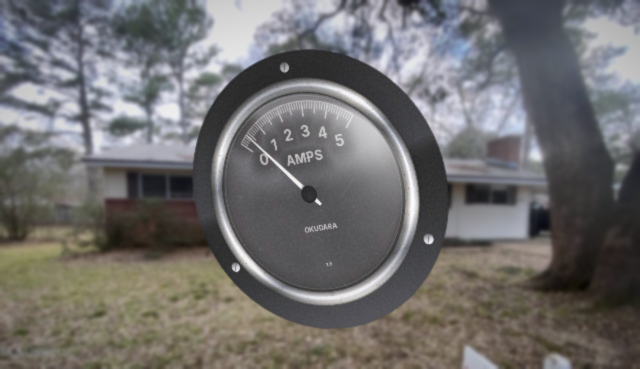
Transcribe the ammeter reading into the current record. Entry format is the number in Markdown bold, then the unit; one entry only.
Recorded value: **0.5** A
